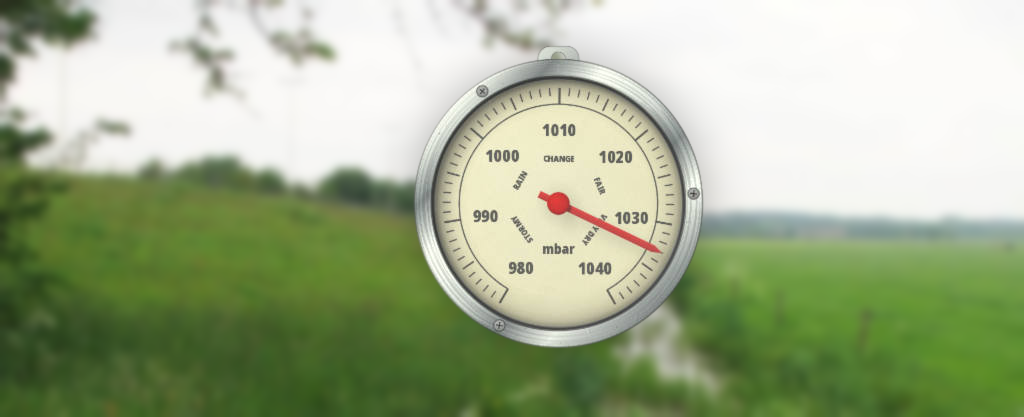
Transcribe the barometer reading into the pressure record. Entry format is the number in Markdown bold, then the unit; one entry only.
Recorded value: **1033** mbar
